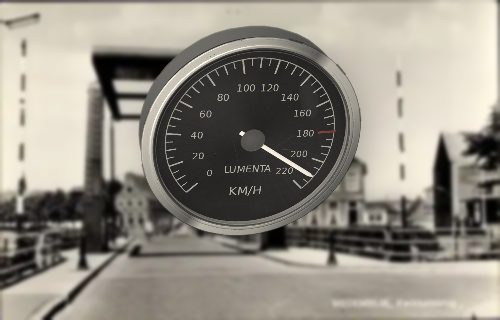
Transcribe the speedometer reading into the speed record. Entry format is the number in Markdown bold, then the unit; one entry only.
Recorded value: **210** km/h
